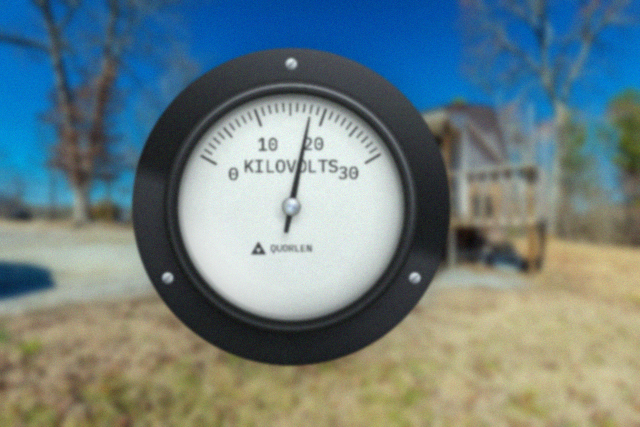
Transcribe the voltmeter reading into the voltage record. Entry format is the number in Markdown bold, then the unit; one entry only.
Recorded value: **18** kV
